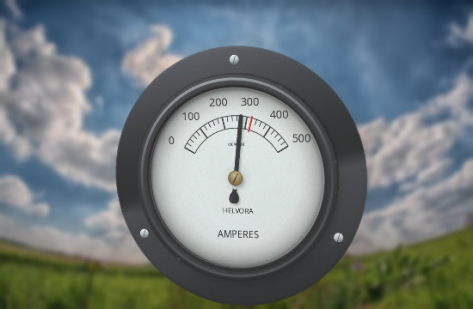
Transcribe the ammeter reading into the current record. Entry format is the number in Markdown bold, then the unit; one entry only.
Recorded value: **280** A
